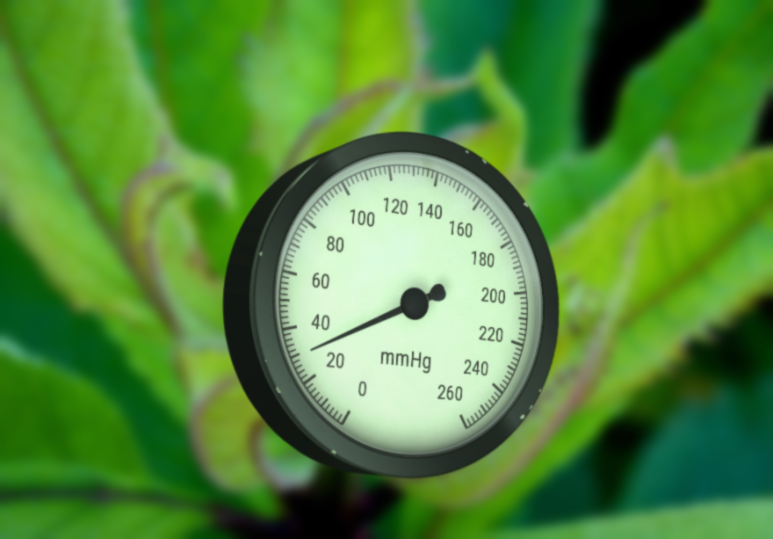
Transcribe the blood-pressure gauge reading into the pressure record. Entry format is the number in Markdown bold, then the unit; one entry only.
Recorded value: **30** mmHg
